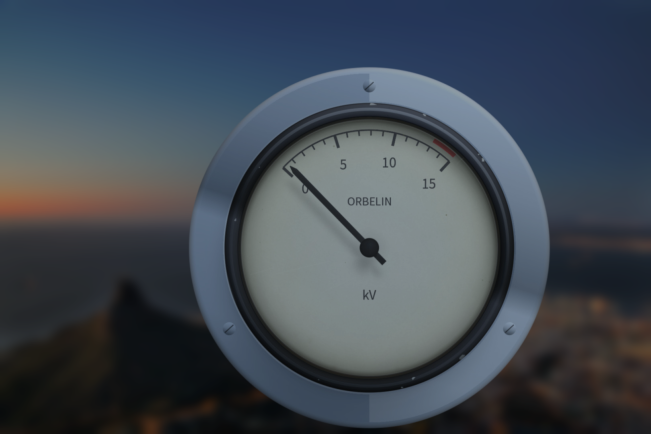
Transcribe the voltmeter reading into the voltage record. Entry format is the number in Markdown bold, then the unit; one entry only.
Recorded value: **0.5** kV
